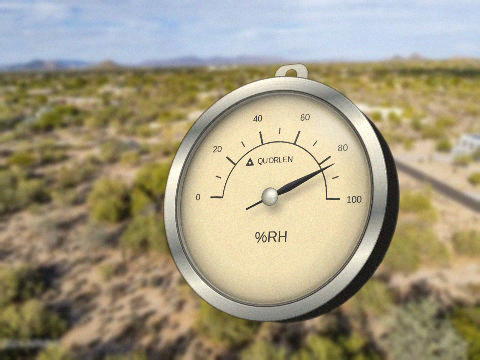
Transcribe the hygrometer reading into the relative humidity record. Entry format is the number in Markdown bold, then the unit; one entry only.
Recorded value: **85** %
